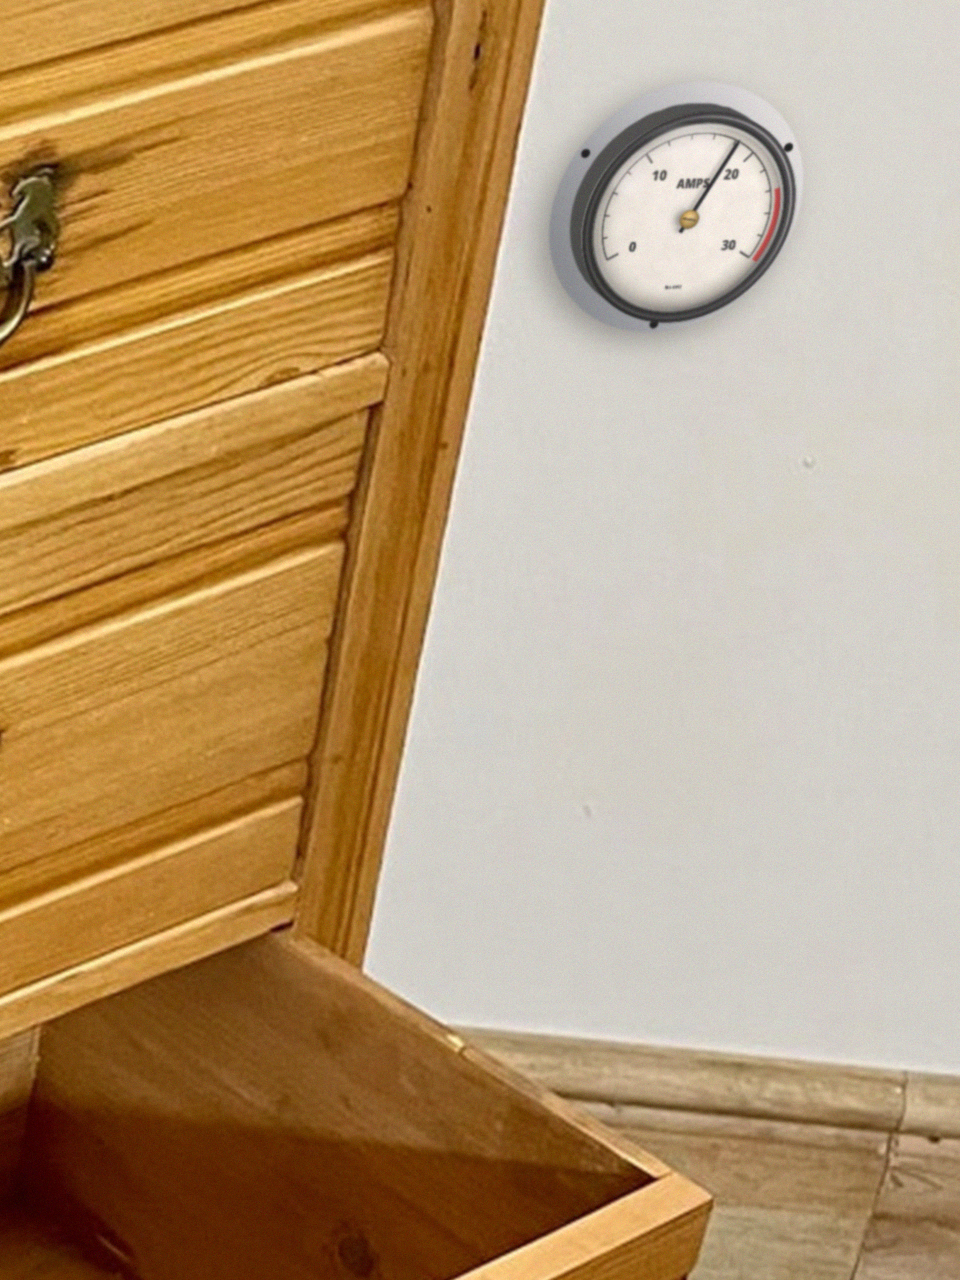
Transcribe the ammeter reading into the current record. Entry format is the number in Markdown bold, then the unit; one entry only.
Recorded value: **18** A
